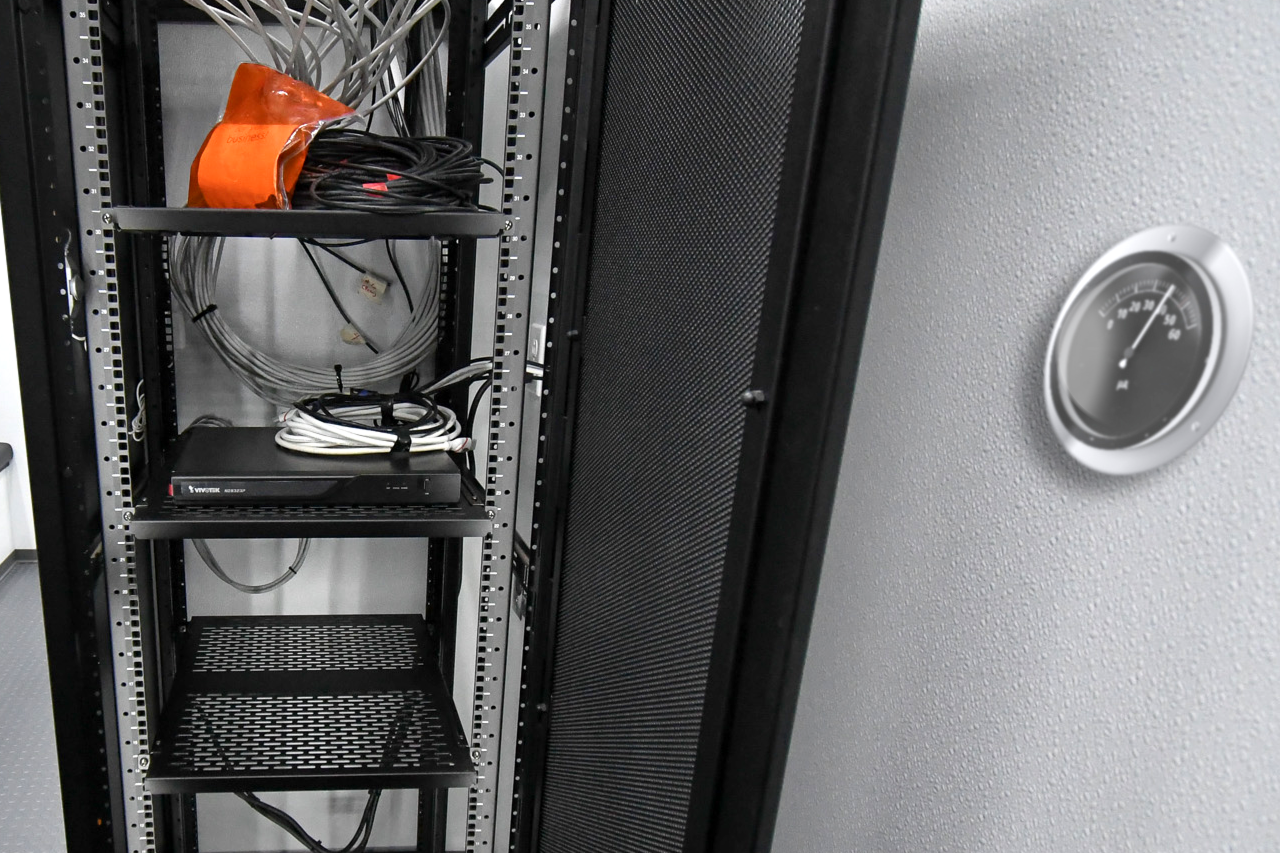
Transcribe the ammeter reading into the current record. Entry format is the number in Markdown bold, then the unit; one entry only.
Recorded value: **40** µA
